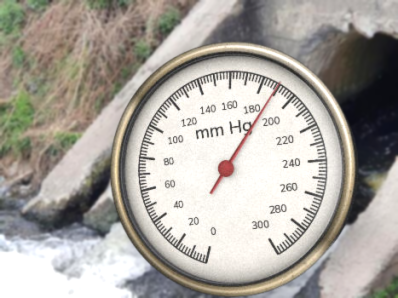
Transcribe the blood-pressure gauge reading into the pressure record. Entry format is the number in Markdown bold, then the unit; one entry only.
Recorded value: **190** mmHg
